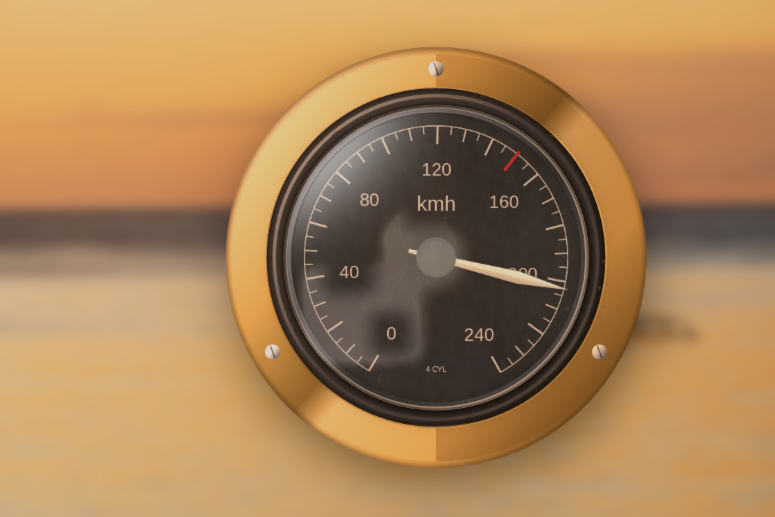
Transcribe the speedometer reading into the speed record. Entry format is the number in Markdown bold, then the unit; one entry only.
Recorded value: **202.5** km/h
